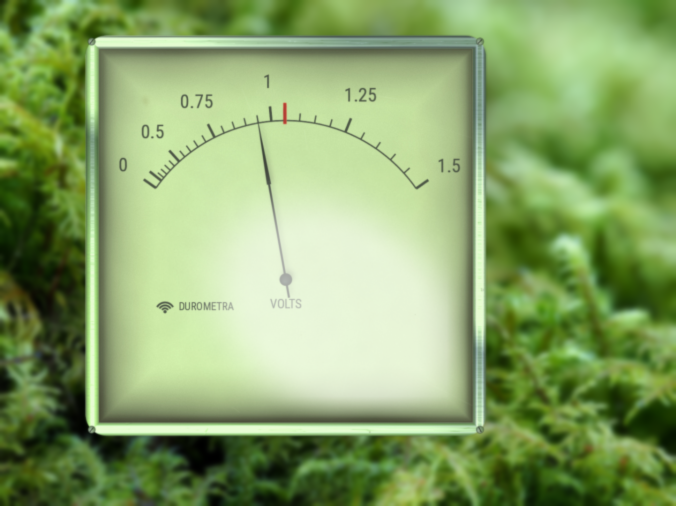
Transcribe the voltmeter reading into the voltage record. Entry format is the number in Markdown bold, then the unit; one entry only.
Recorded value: **0.95** V
